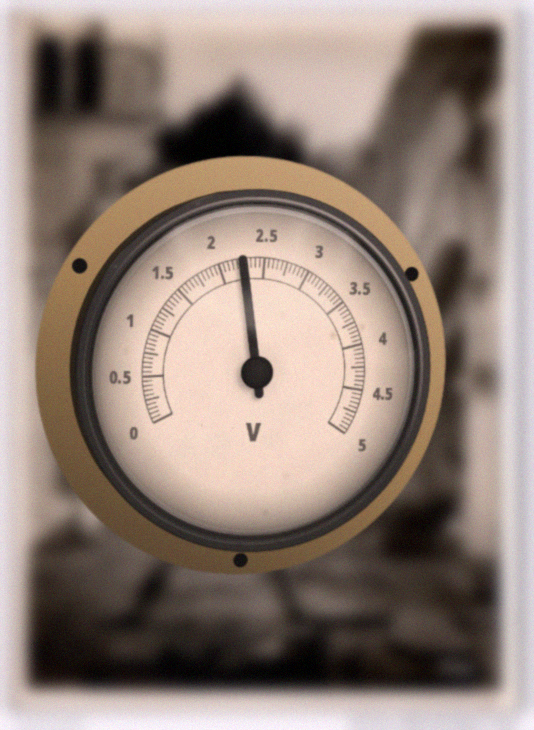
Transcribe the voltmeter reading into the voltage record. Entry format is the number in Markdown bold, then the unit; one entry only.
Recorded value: **2.25** V
